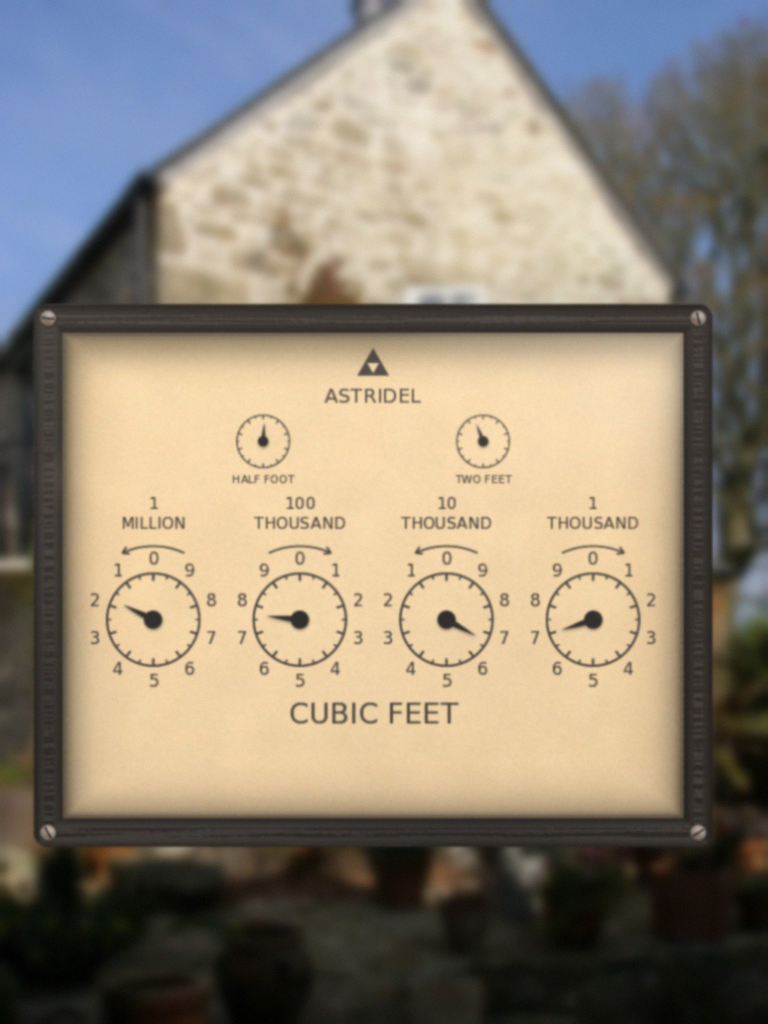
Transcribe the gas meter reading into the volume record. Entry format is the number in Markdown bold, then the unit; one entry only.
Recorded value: **176700** ft³
